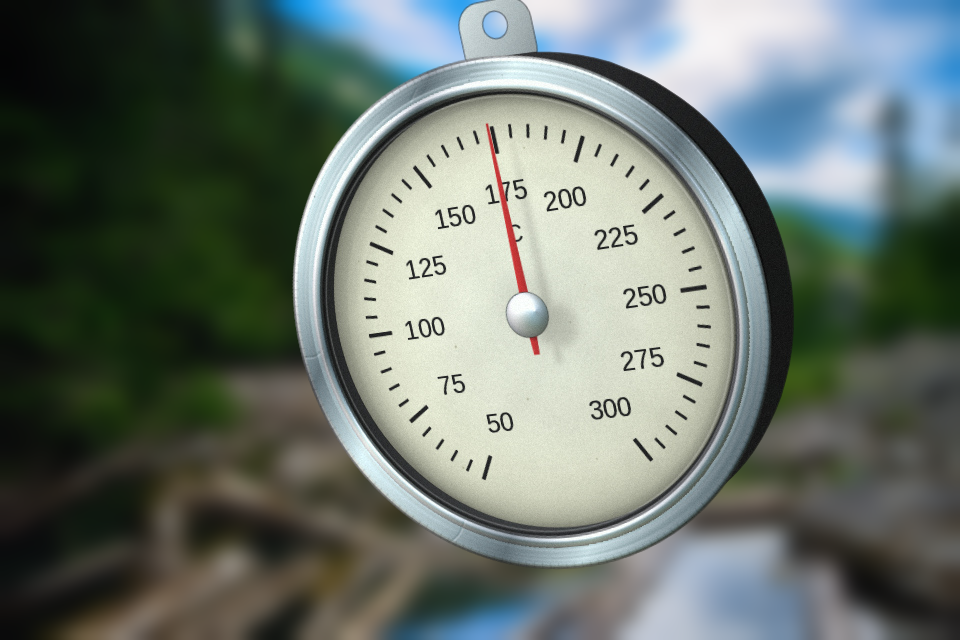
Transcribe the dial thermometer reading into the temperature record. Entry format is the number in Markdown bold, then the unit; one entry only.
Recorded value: **175** °C
